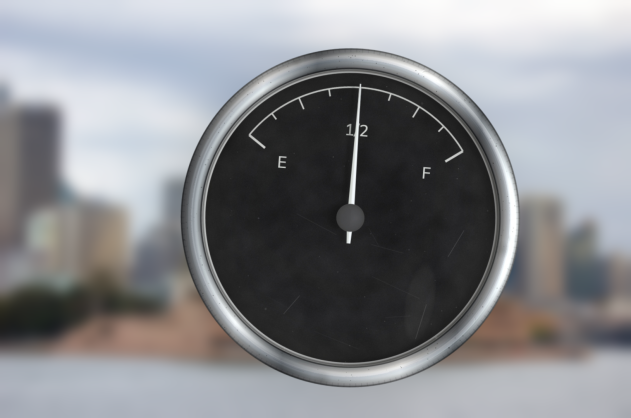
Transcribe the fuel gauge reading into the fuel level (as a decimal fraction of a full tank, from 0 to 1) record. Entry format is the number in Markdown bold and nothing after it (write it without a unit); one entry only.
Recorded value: **0.5**
